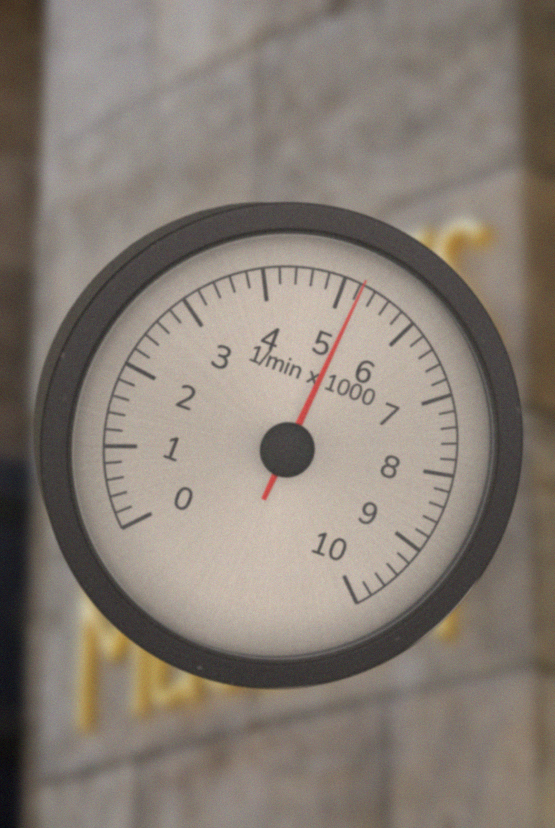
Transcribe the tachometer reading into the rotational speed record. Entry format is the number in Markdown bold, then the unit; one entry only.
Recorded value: **5200** rpm
